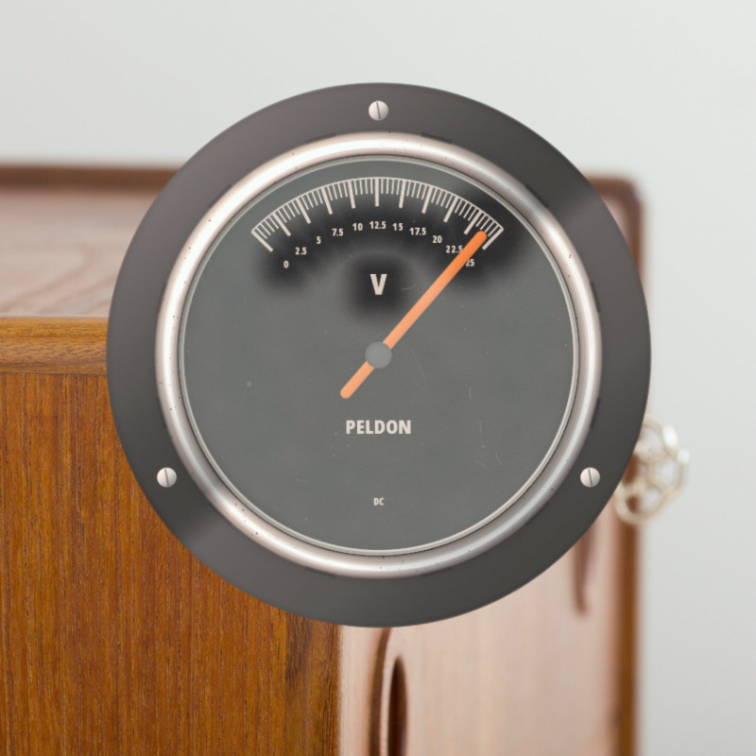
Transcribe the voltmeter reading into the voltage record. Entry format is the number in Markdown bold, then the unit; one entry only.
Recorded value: **24** V
